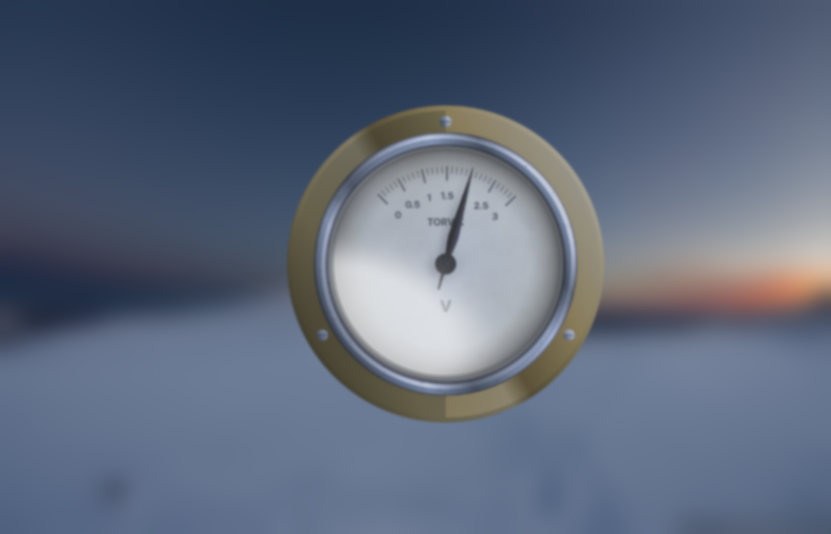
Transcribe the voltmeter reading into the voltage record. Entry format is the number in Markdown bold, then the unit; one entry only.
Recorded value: **2** V
